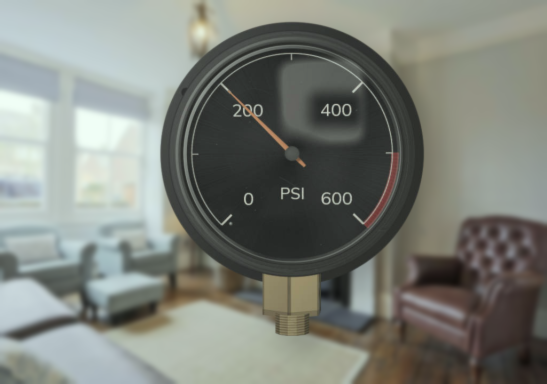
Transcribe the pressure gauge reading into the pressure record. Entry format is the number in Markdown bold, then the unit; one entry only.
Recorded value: **200** psi
